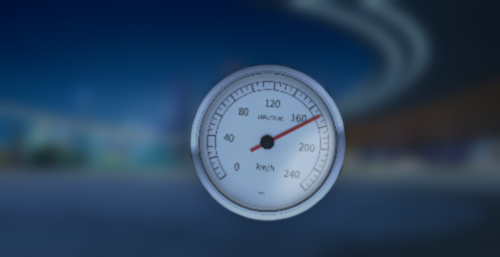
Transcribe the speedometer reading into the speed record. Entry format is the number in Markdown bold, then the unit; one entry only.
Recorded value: **170** km/h
